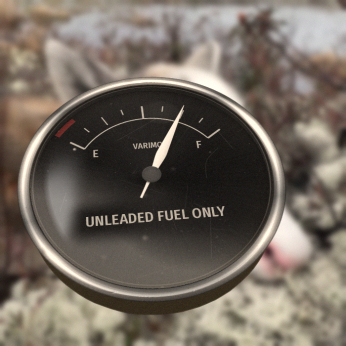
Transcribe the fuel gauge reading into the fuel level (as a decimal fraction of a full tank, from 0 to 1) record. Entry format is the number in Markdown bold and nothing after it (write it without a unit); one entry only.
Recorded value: **0.75**
